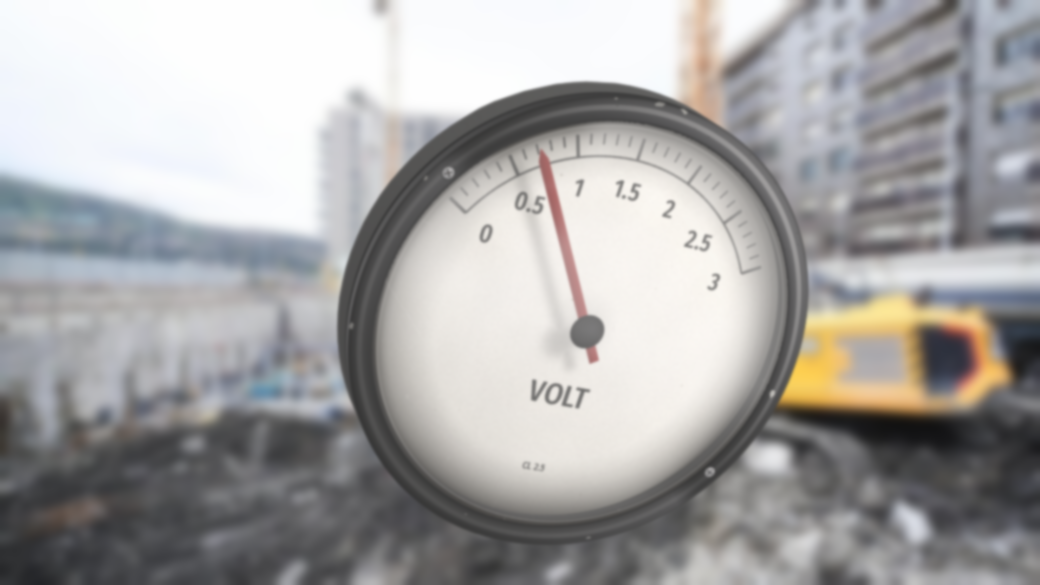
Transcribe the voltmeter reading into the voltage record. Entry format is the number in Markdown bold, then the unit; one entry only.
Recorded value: **0.7** V
